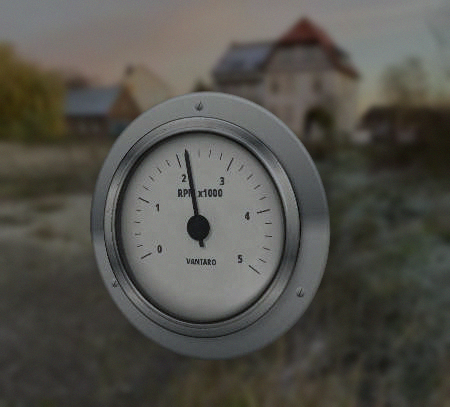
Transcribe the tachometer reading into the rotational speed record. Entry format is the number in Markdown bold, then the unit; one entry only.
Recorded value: **2200** rpm
